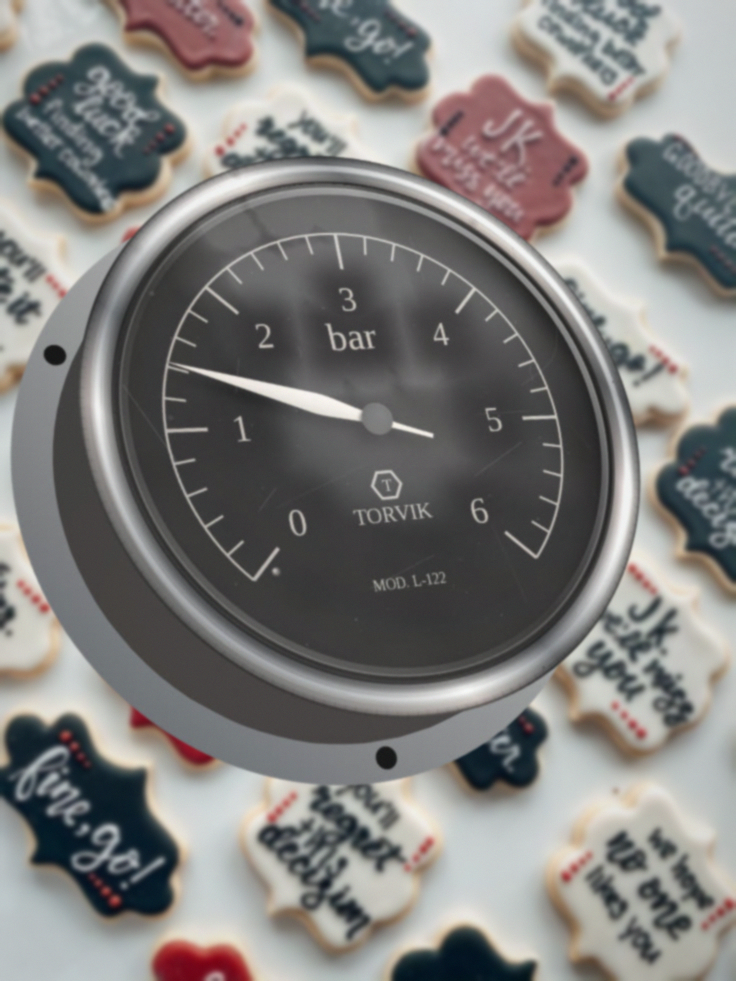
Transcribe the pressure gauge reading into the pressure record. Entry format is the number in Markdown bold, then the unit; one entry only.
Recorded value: **1.4** bar
